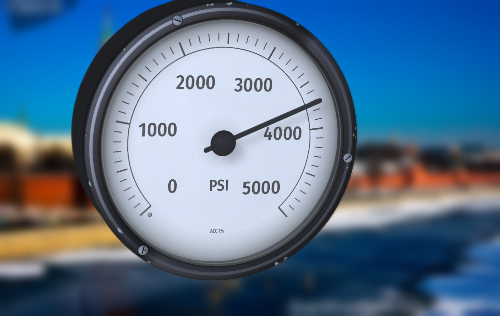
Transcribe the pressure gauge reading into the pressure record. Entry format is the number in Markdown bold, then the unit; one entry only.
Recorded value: **3700** psi
